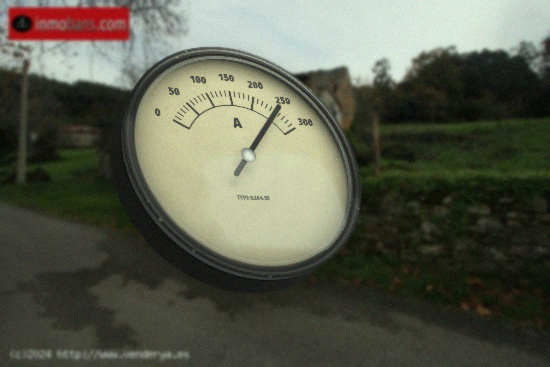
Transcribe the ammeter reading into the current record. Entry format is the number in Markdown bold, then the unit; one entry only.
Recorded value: **250** A
